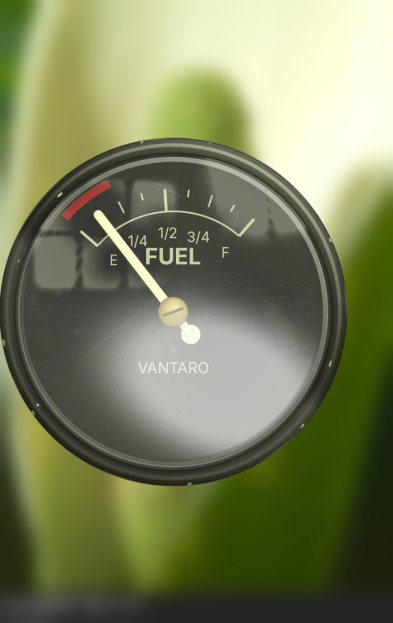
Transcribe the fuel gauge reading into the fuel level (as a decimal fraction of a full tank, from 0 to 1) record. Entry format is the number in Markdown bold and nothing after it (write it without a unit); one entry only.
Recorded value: **0.125**
